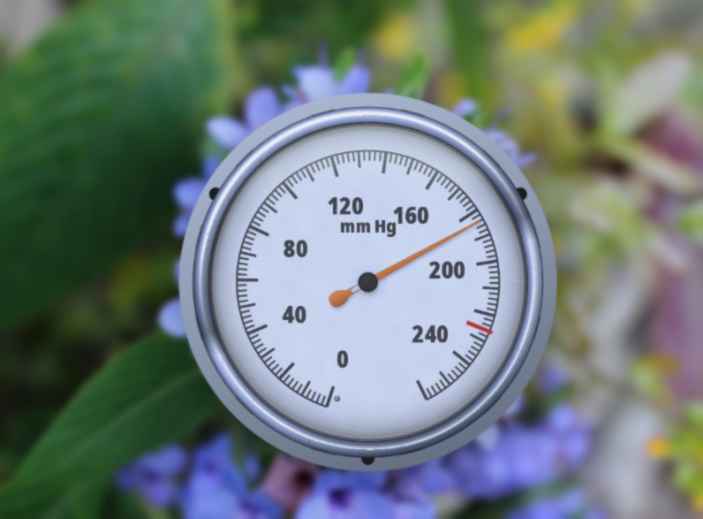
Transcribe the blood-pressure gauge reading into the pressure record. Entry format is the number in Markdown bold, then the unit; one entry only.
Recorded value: **184** mmHg
